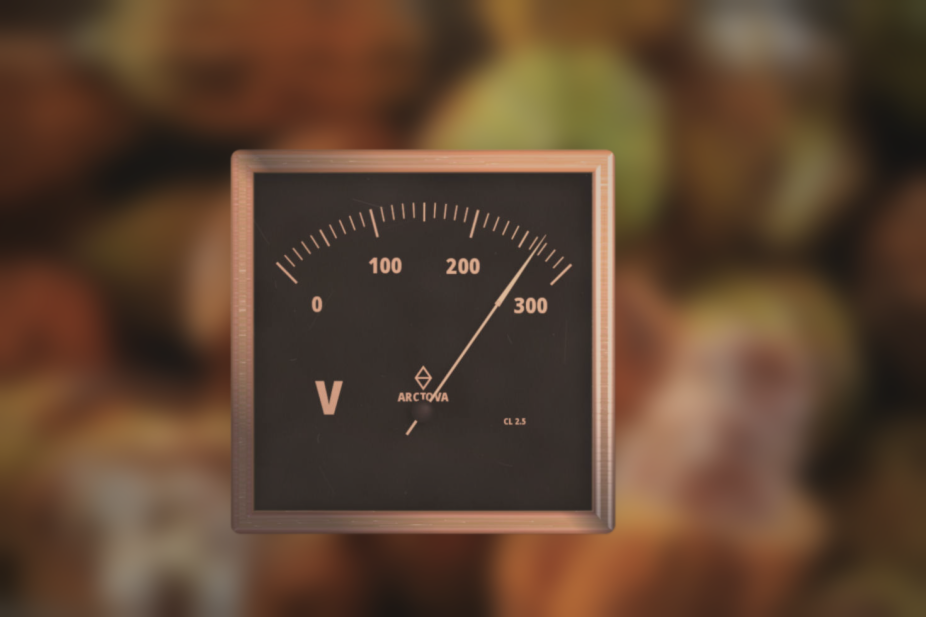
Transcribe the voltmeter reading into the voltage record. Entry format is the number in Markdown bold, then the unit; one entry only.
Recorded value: **265** V
